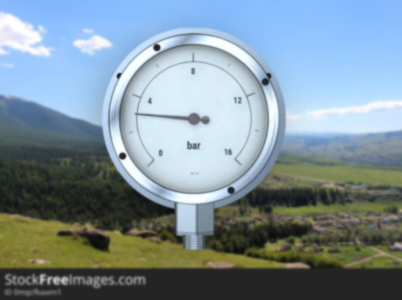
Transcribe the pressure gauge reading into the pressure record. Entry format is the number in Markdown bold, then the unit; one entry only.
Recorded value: **3** bar
